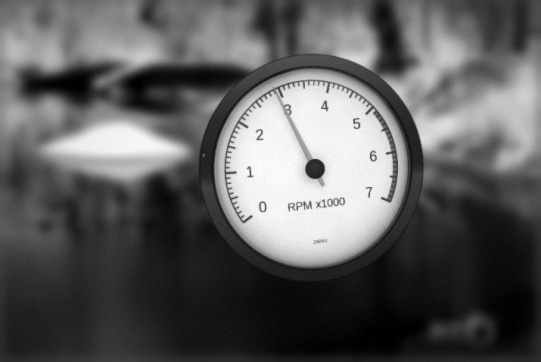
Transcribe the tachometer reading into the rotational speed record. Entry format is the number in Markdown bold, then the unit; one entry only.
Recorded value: **2900** rpm
